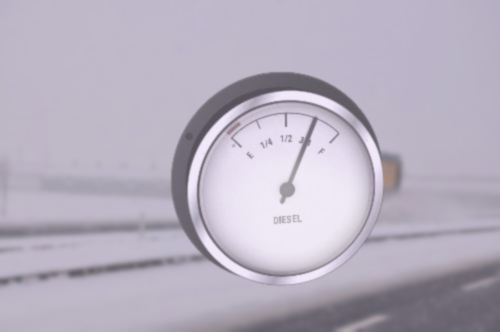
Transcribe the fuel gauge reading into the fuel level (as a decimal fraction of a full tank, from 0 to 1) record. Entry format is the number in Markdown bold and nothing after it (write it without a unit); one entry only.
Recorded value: **0.75**
